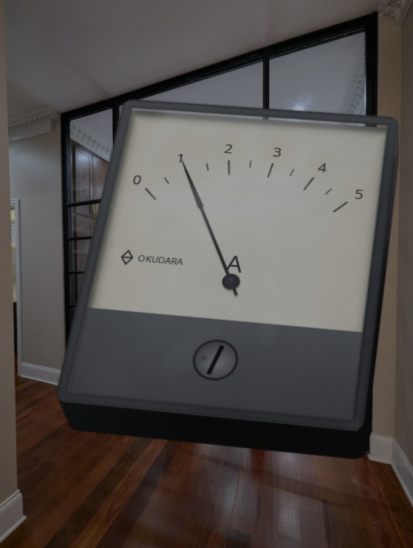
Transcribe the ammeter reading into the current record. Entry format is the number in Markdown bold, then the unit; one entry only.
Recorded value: **1** A
